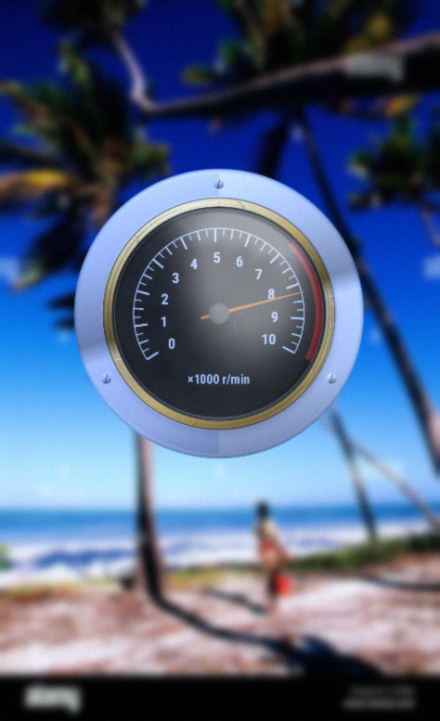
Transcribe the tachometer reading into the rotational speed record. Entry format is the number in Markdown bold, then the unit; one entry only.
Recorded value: **8250** rpm
